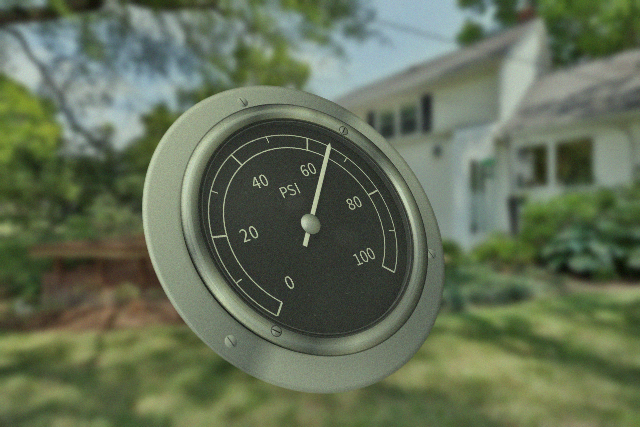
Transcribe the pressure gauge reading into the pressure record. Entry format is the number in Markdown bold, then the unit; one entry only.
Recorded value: **65** psi
